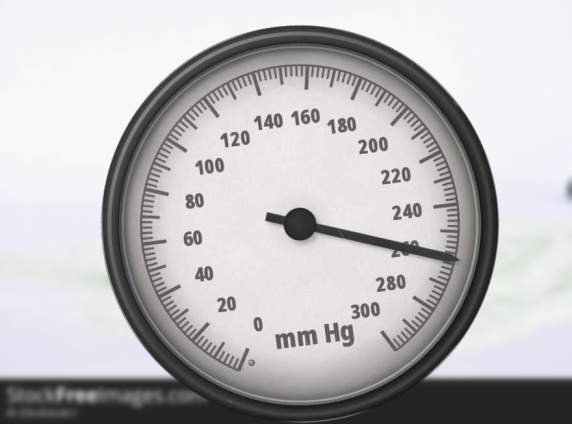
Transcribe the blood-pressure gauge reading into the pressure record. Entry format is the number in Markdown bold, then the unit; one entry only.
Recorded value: **260** mmHg
